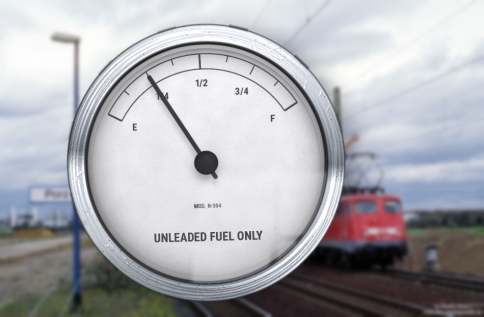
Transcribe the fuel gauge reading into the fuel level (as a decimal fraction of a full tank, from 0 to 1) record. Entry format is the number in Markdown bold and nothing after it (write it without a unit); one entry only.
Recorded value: **0.25**
